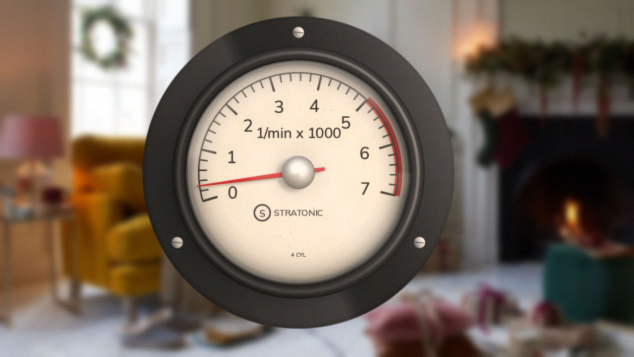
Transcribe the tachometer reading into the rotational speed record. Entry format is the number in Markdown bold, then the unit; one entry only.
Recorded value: **300** rpm
